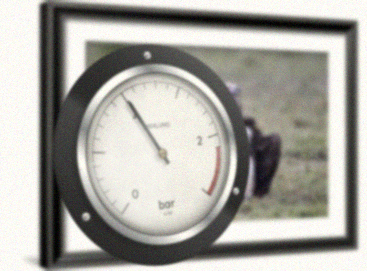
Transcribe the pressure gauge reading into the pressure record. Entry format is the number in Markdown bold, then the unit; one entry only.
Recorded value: **1** bar
